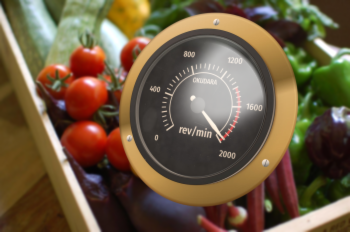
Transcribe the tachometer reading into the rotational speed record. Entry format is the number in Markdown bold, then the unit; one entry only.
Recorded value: **1950** rpm
